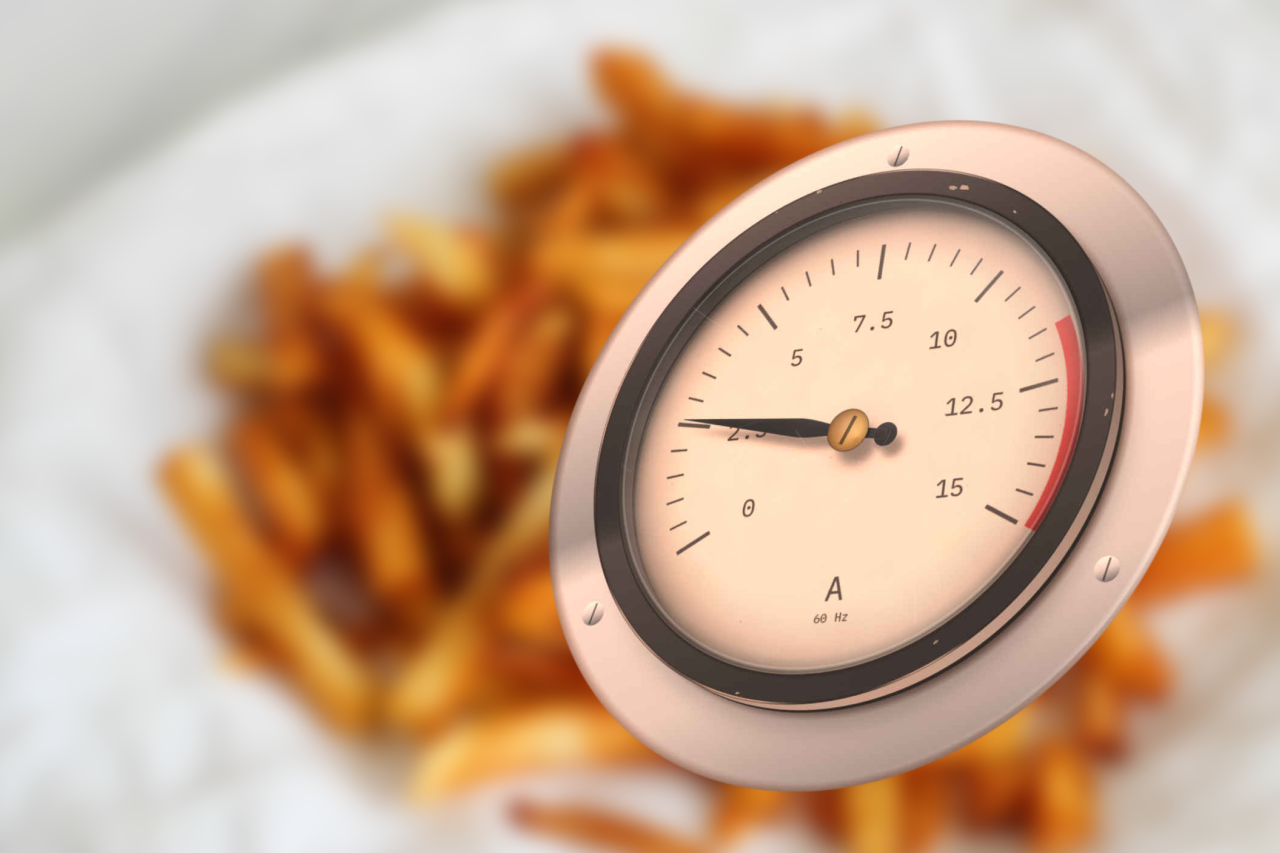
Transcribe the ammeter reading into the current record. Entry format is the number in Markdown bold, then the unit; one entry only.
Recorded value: **2.5** A
